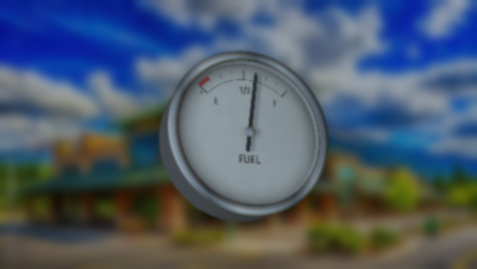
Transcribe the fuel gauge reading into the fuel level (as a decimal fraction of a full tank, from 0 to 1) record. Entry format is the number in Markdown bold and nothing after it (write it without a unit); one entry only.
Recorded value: **0.625**
